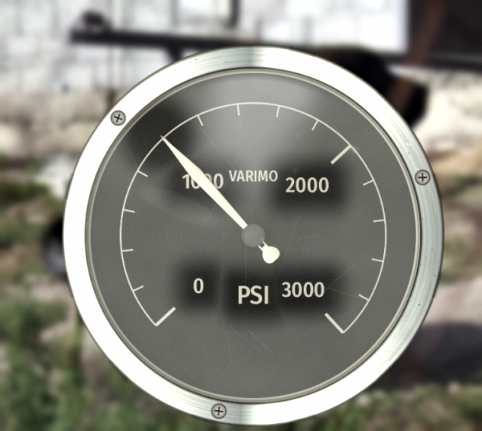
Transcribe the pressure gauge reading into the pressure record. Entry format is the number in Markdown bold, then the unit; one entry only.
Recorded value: **1000** psi
